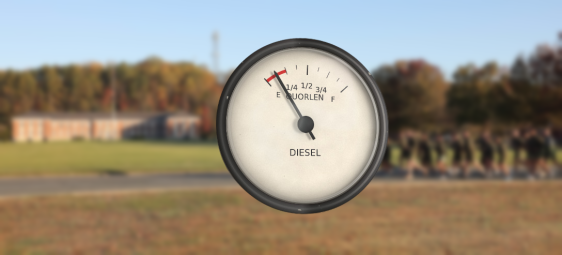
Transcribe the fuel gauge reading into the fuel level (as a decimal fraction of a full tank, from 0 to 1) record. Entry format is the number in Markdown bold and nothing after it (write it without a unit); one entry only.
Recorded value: **0.125**
